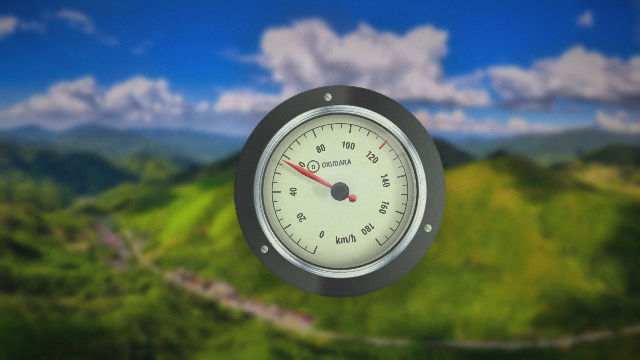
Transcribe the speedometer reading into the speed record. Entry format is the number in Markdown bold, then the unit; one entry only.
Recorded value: **57.5** km/h
